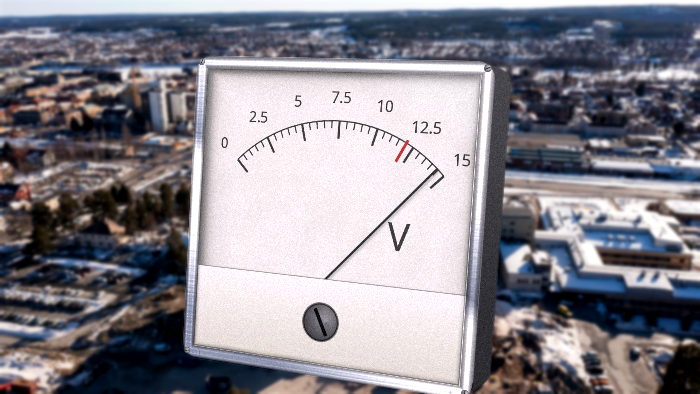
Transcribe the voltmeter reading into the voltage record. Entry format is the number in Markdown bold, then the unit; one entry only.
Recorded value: **14.5** V
